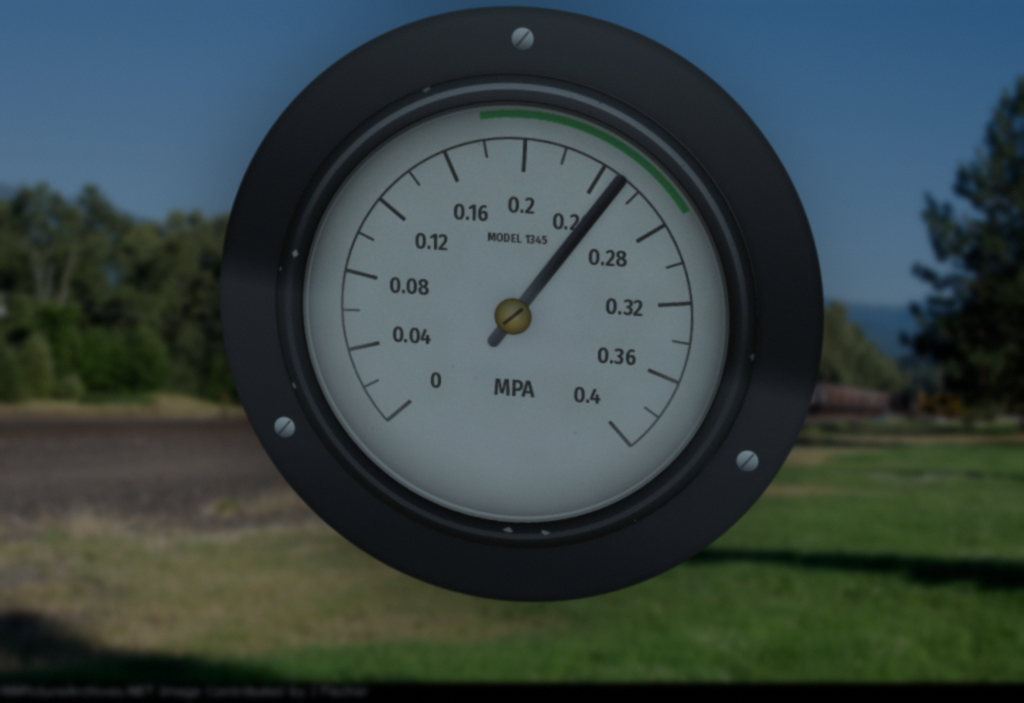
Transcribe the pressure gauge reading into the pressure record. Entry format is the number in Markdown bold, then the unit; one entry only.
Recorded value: **0.25** MPa
